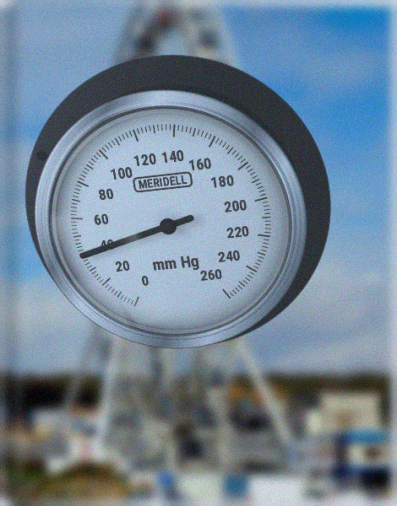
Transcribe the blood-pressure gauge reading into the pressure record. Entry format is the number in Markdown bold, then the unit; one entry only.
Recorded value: **40** mmHg
